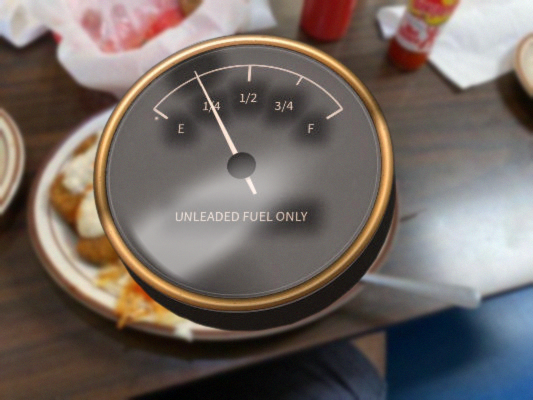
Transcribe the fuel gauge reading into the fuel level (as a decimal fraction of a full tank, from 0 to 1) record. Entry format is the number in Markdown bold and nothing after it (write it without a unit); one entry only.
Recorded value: **0.25**
